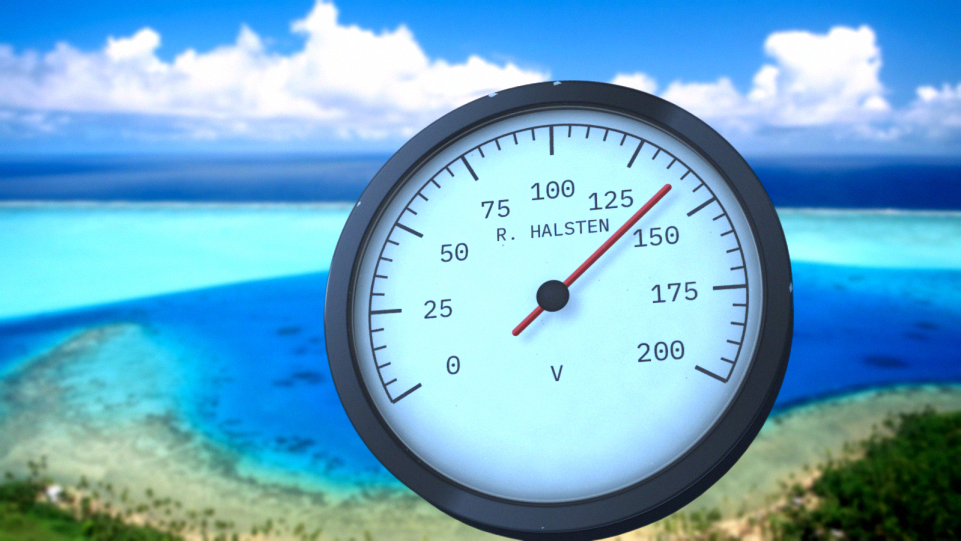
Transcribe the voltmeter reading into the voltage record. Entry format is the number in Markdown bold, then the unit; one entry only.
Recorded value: **140** V
